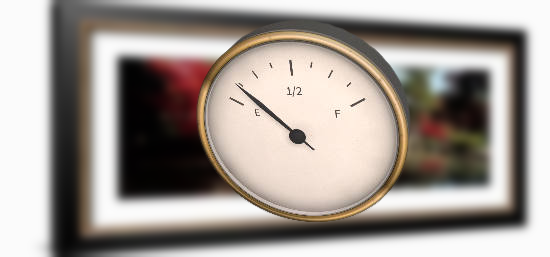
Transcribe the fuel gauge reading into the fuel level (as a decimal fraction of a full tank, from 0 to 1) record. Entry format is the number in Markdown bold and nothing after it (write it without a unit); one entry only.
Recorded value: **0.125**
